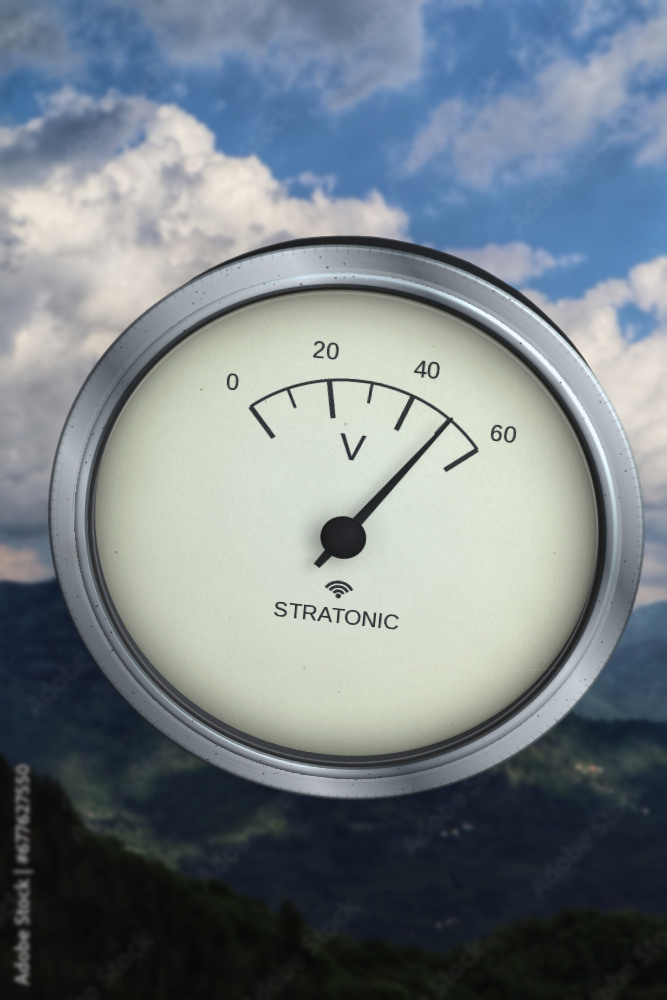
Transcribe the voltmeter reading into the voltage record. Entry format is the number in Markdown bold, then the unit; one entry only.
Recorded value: **50** V
